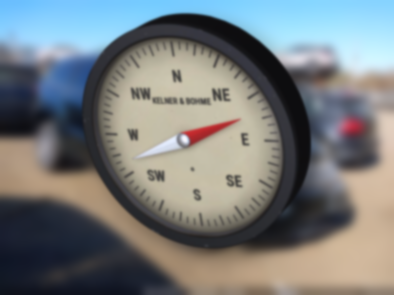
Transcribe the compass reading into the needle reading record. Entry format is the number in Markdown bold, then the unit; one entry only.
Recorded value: **70** °
